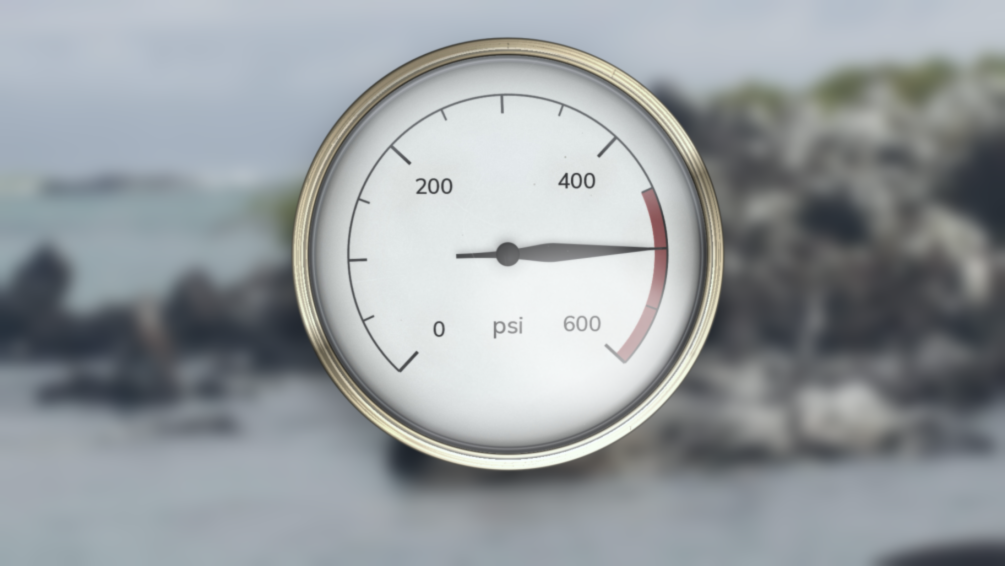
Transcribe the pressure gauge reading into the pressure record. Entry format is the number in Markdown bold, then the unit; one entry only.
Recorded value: **500** psi
